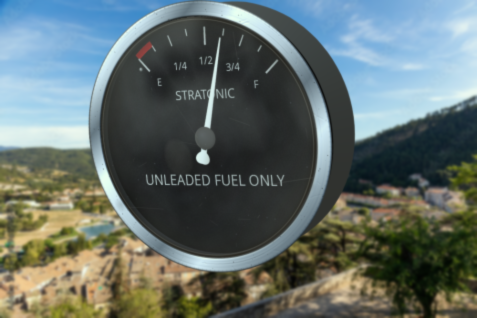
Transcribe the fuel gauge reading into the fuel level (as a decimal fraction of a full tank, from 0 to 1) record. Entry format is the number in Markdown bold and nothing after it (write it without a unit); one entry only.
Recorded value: **0.625**
